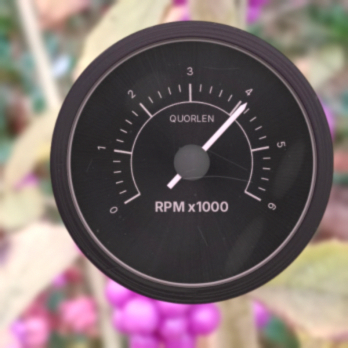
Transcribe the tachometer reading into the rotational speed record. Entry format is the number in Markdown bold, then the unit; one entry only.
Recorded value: **4100** rpm
